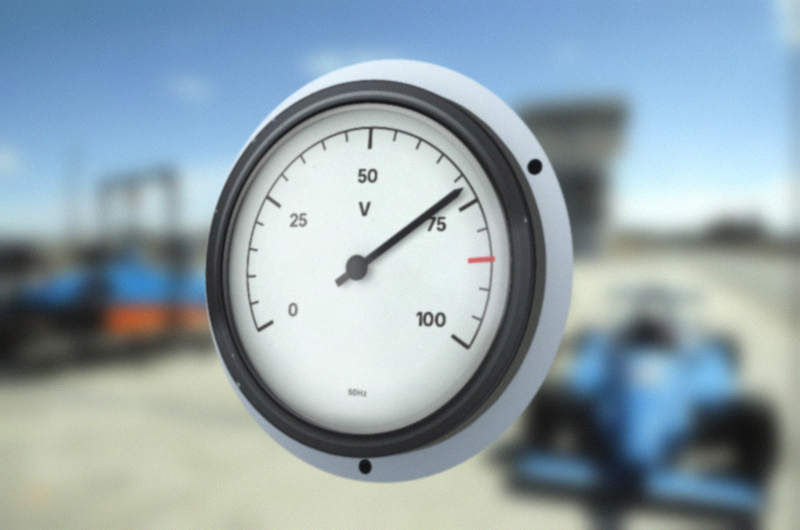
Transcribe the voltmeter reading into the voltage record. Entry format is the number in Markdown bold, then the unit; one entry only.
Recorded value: **72.5** V
